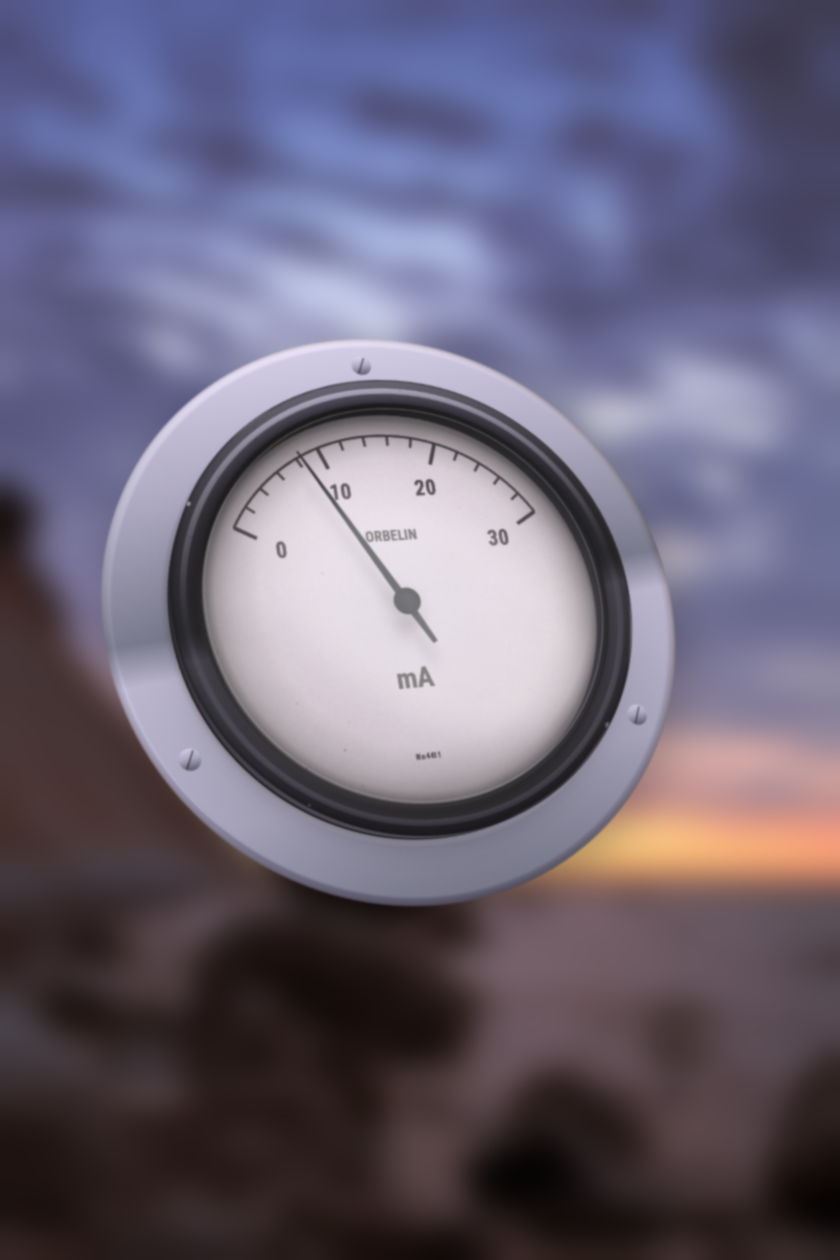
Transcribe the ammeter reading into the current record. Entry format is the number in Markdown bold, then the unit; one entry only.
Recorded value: **8** mA
